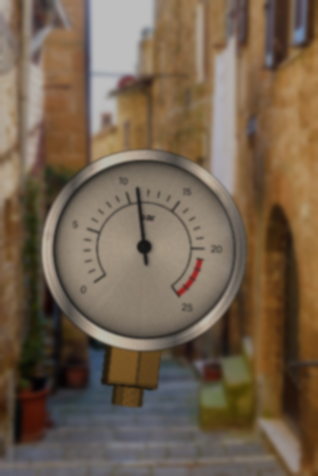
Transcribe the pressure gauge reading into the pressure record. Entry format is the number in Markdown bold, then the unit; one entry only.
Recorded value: **11** bar
